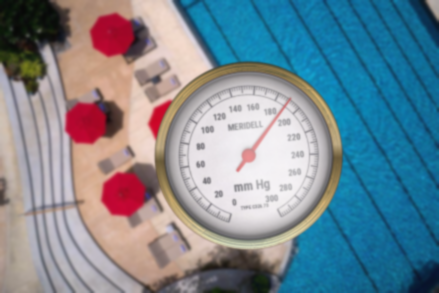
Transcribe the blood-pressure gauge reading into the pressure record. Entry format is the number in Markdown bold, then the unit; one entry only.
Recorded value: **190** mmHg
